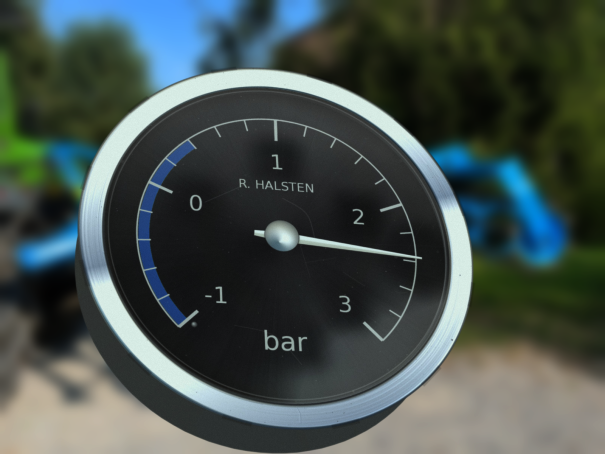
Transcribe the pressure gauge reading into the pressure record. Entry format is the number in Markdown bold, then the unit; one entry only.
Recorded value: **2.4** bar
